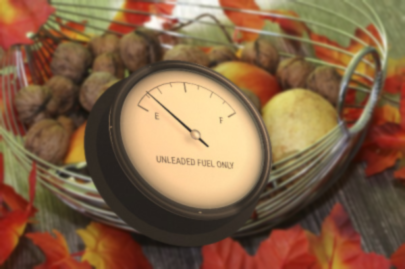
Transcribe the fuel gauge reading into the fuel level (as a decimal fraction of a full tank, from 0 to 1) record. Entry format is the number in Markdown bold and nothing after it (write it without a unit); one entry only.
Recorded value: **0.125**
